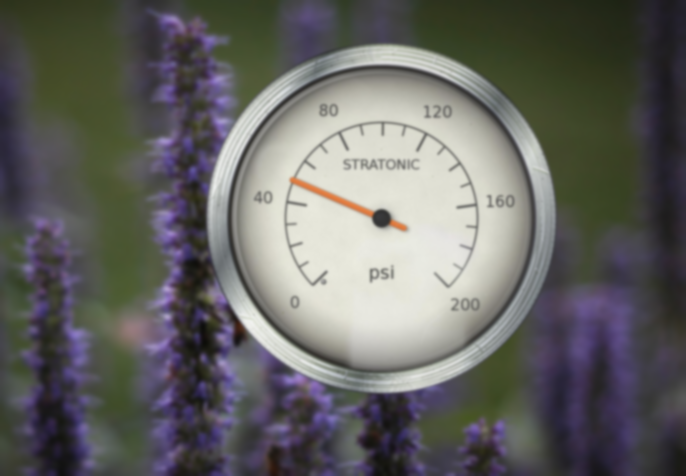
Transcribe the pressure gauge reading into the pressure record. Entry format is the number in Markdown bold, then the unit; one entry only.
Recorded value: **50** psi
